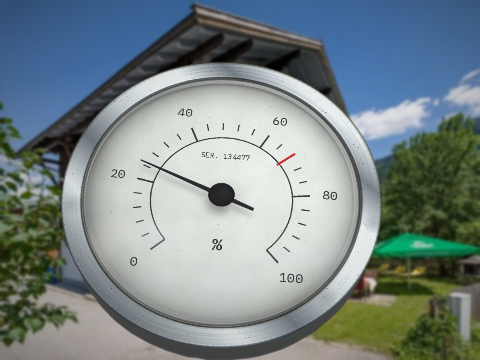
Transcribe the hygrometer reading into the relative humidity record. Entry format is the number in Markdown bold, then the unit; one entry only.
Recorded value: **24** %
